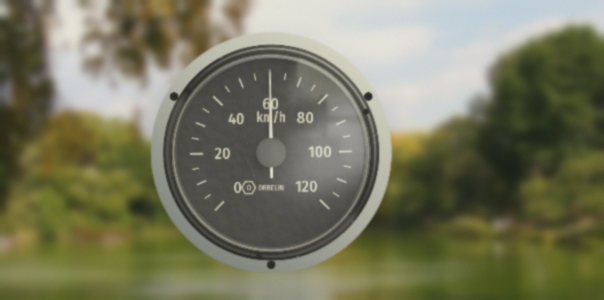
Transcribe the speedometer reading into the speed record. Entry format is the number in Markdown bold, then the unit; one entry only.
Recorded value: **60** km/h
